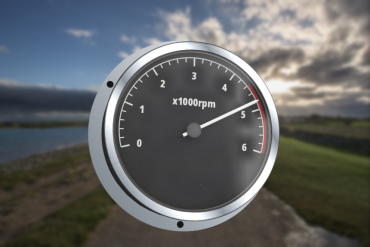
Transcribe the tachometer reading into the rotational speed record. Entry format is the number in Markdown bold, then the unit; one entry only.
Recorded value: **4800** rpm
